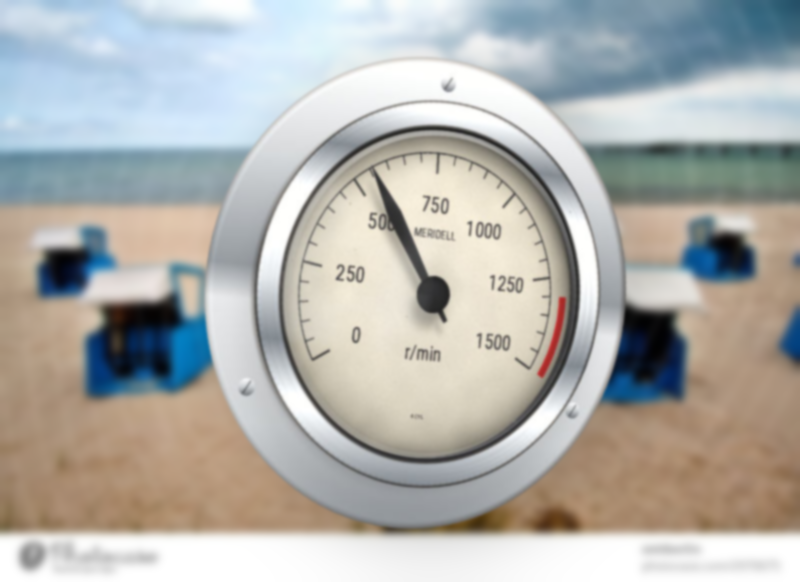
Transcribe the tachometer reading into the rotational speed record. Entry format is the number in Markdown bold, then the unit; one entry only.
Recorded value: **550** rpm
